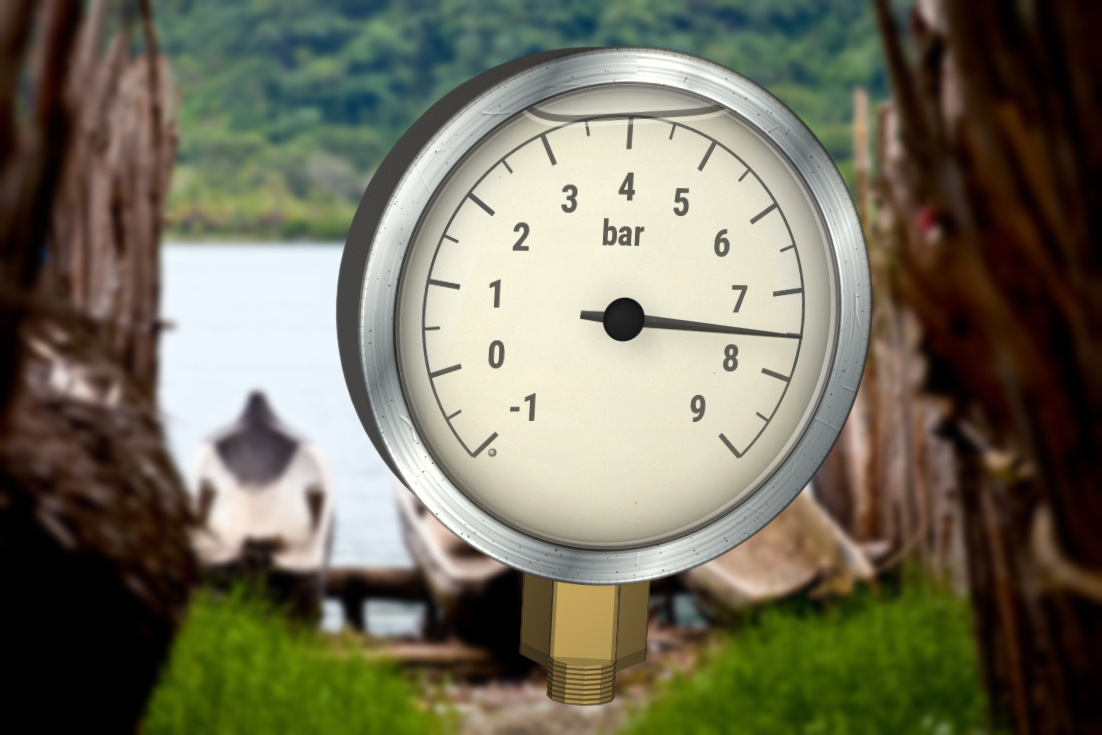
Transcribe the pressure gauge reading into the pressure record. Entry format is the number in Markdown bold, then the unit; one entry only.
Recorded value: **7.5** bar
